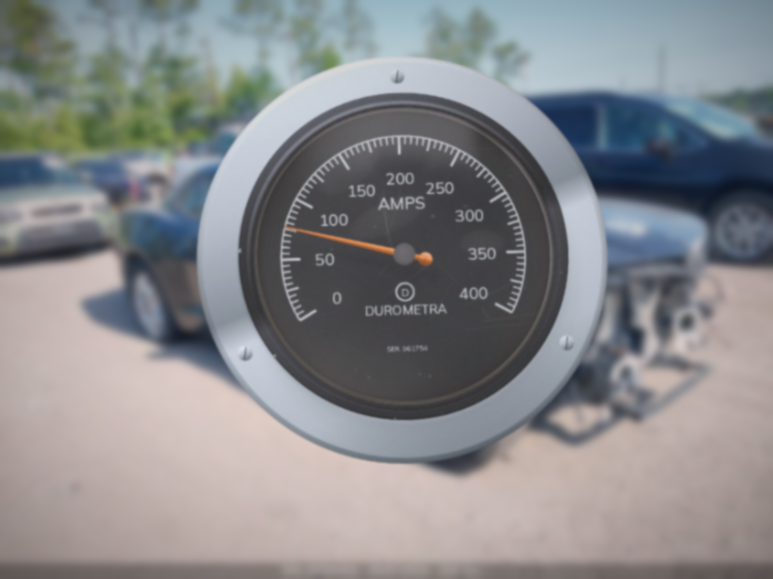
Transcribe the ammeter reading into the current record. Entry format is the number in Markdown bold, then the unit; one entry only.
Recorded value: **75** A
